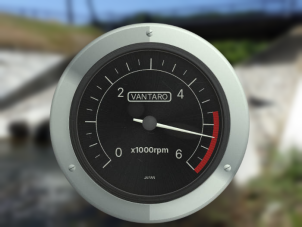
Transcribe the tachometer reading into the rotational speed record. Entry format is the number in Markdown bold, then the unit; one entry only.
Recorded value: **5250** rpm
